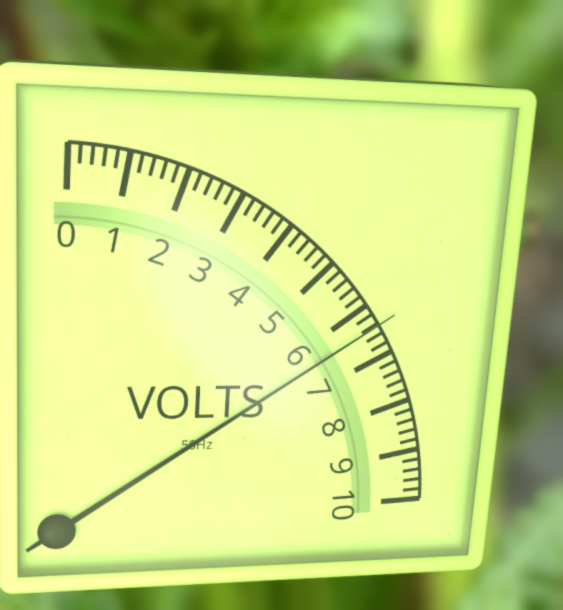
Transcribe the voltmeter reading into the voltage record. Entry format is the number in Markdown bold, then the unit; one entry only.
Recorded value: **6.4** V
